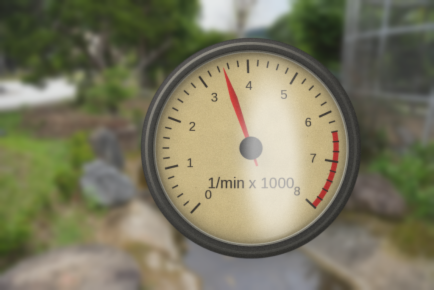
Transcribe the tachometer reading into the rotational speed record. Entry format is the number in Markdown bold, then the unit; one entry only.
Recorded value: **3500** rpm
